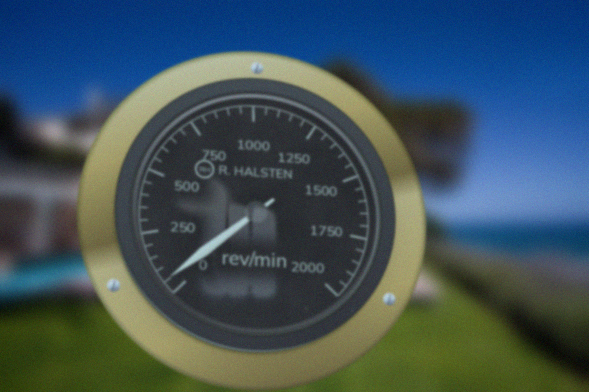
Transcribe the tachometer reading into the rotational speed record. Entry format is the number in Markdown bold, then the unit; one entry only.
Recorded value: **50** rpm
